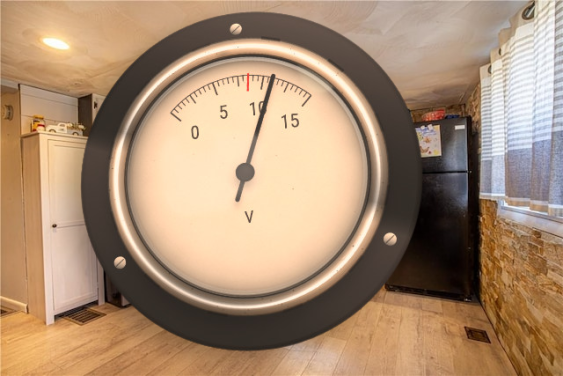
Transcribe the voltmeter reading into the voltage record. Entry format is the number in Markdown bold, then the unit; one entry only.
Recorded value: **11** V
